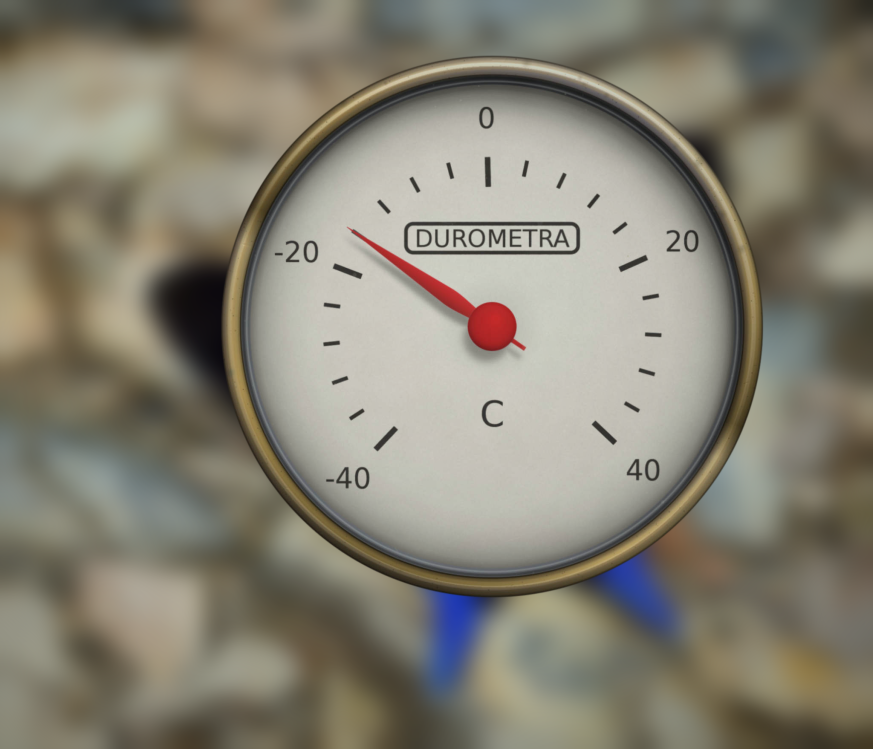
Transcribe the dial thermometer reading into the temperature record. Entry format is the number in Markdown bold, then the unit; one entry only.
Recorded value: **-16** °C
